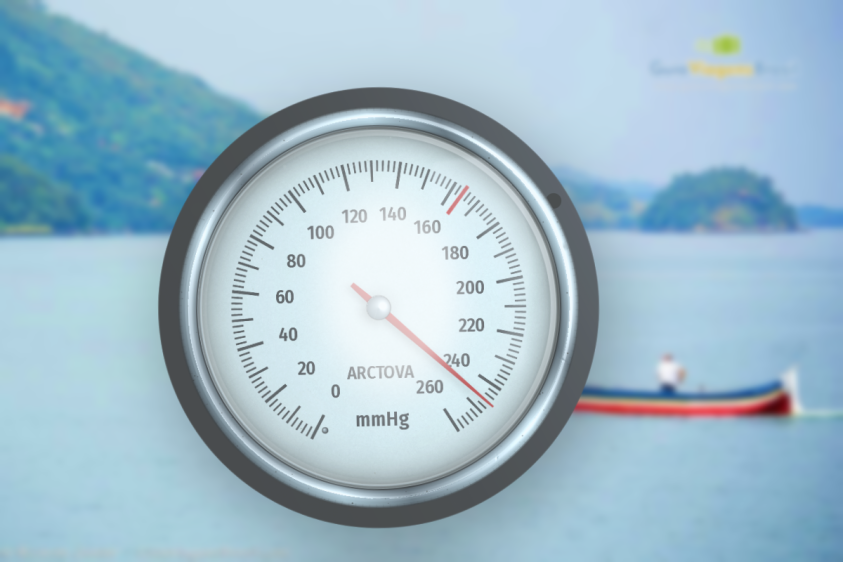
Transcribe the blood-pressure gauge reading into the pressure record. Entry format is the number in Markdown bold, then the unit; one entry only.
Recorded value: **246** mmHg
